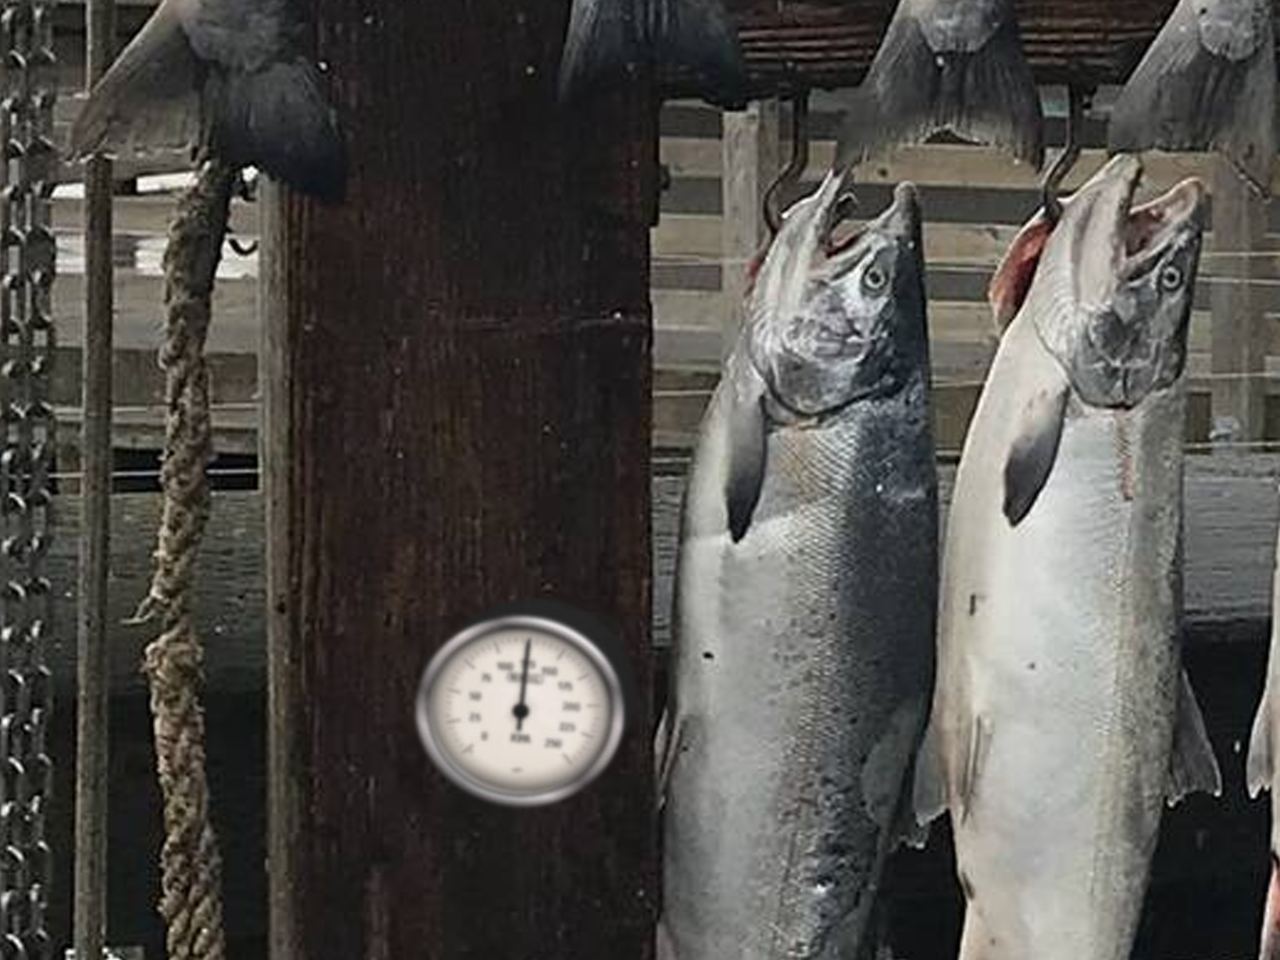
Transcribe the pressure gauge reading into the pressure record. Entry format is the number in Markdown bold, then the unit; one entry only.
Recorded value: **125** kPa
